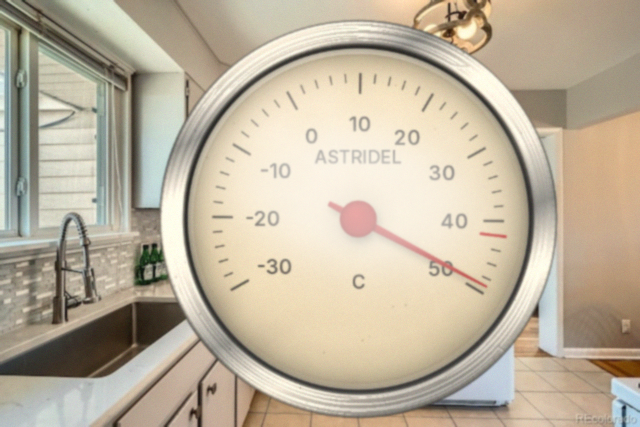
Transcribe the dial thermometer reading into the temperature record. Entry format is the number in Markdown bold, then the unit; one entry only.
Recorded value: **49** °C
